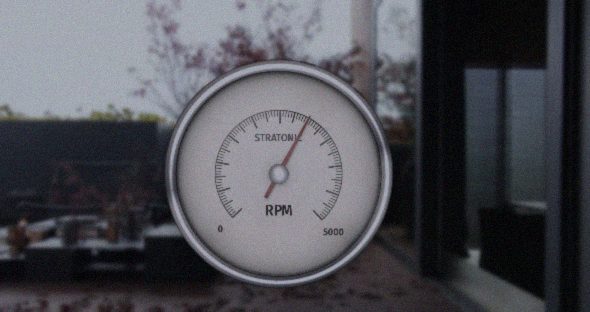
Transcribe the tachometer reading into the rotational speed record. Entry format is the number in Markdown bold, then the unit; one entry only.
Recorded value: **3000** rpm
